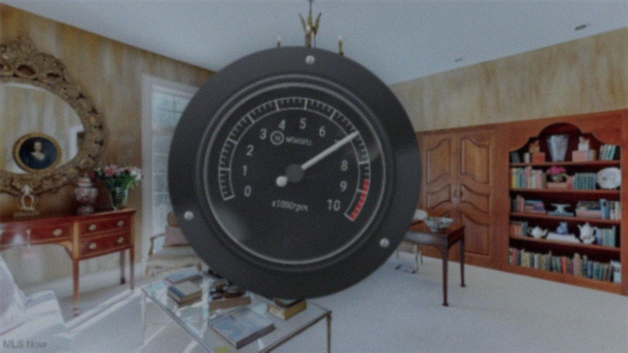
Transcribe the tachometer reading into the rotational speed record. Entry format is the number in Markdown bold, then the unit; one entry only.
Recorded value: **7000** rpm
